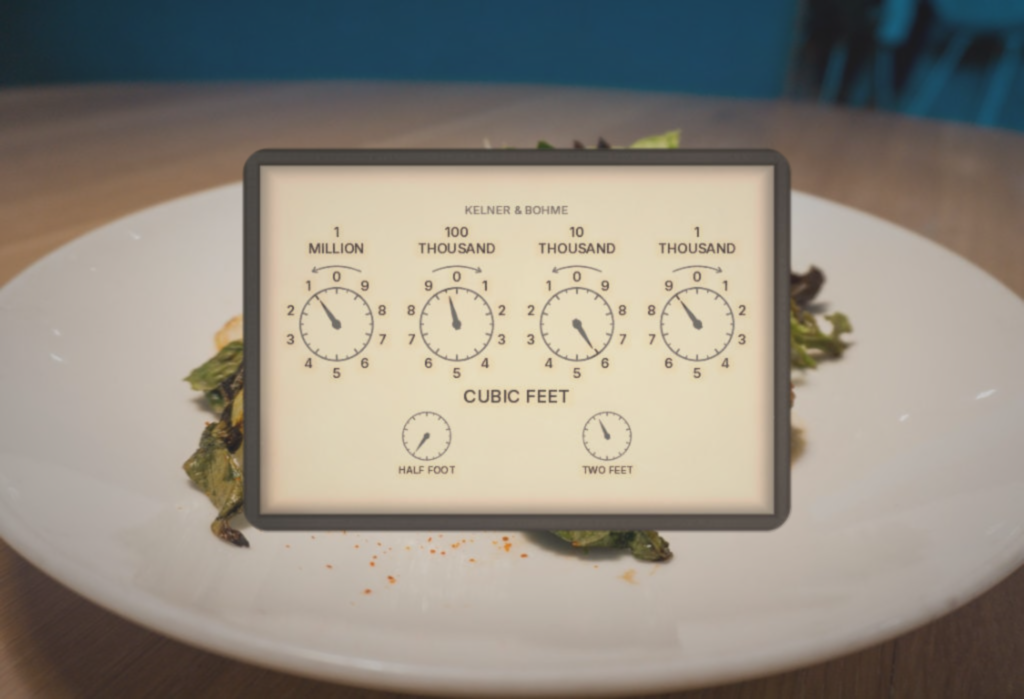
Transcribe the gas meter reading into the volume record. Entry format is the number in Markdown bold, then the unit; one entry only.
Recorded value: **95900** ft³
